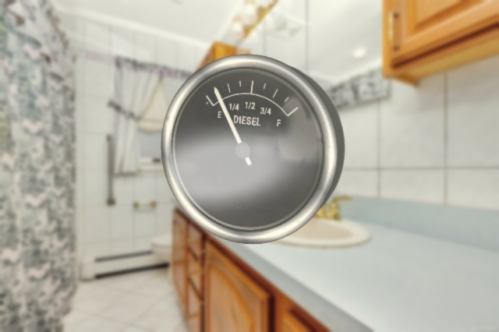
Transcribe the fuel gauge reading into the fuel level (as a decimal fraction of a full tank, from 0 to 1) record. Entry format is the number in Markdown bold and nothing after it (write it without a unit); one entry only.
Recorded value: **0.125**
